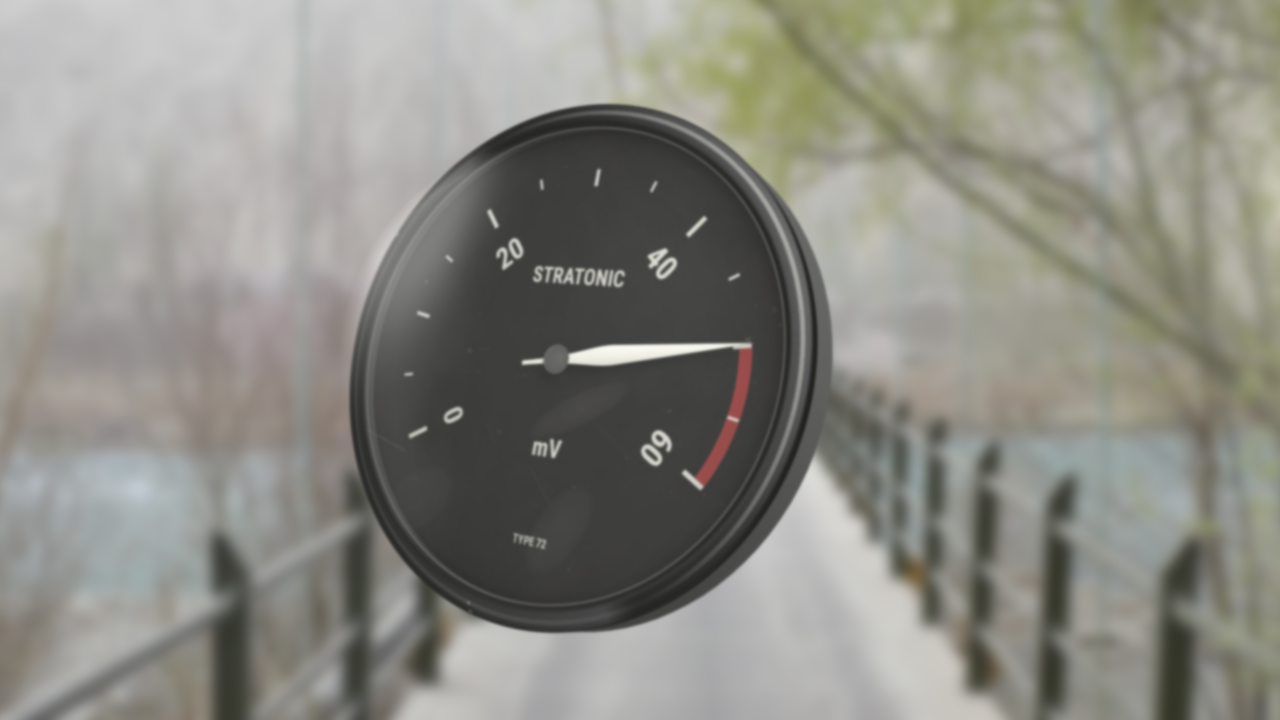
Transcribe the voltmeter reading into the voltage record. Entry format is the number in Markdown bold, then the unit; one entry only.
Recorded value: **50** mV
